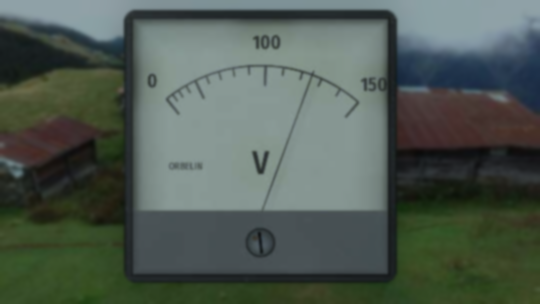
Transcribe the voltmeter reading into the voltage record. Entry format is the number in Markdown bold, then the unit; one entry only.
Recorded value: **125** V
